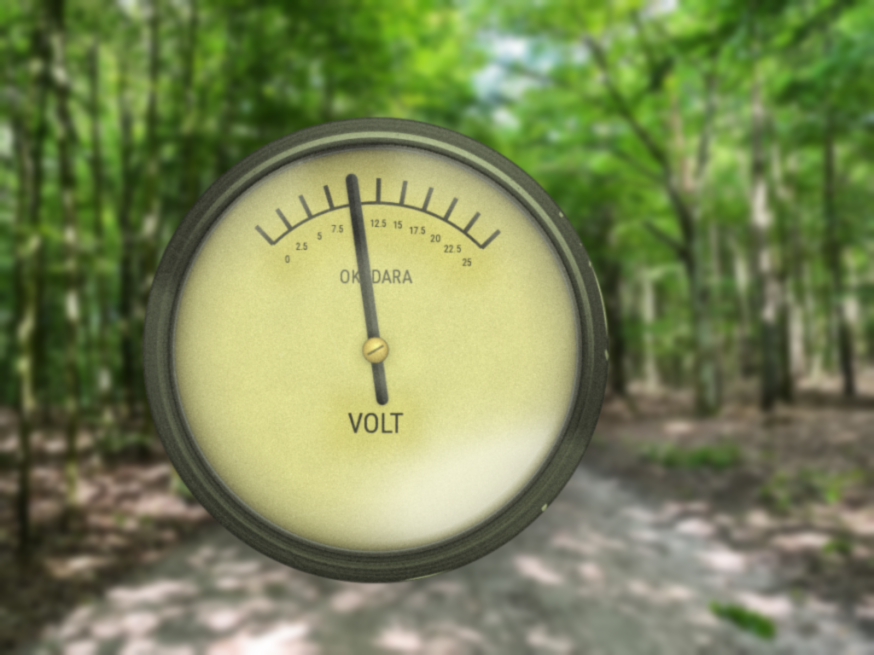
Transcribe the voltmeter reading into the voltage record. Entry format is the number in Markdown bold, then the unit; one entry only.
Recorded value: **10** V
